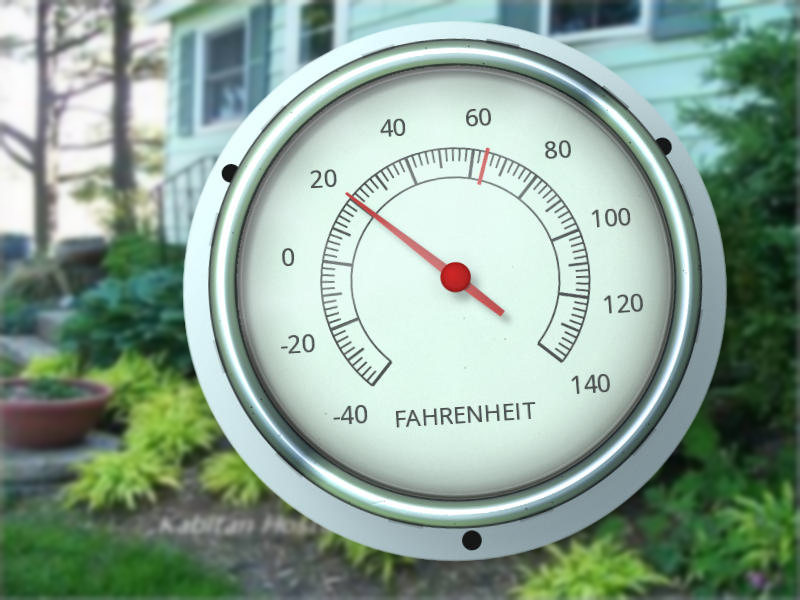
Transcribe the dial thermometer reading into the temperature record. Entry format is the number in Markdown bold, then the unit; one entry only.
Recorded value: **20** °F
